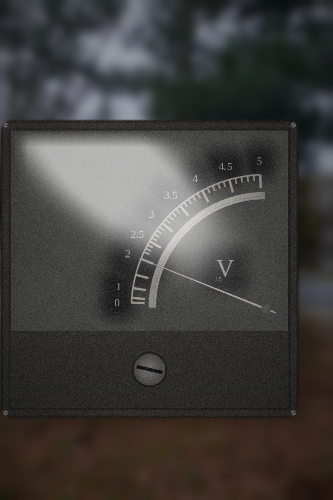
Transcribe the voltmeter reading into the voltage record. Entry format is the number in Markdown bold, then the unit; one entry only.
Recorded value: **2** V
